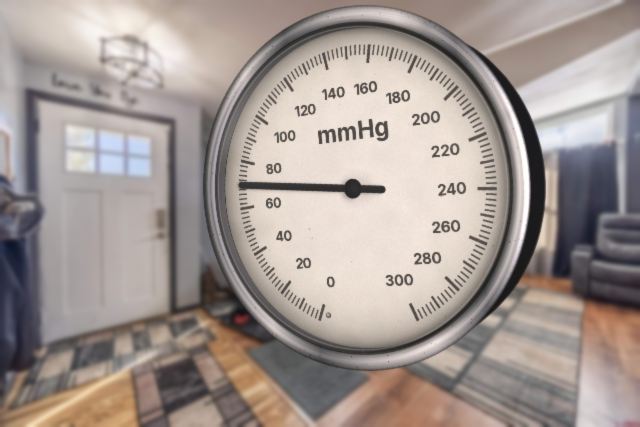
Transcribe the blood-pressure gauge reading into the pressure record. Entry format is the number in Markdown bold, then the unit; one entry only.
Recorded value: **70** mmHg
